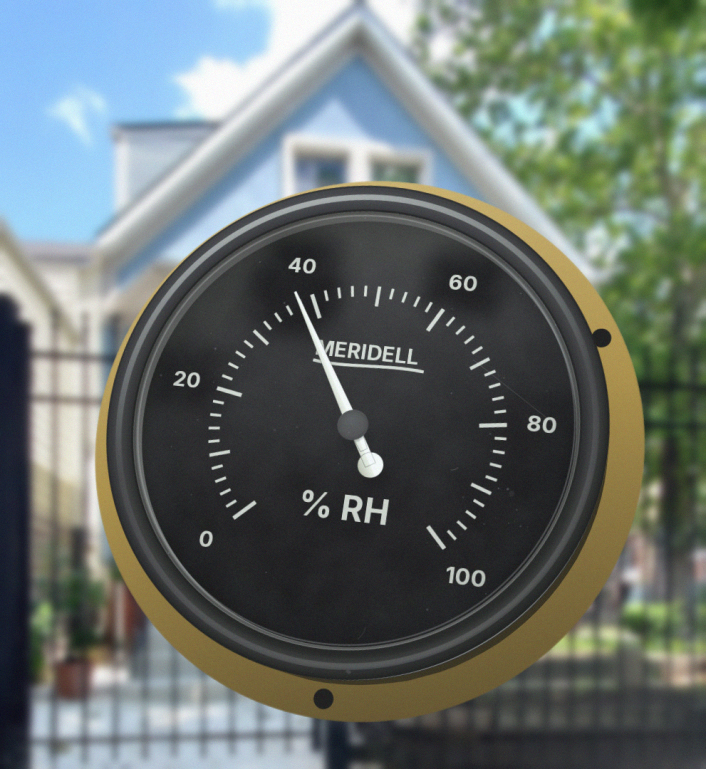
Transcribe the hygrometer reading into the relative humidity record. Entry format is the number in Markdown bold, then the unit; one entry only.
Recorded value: **38** %
